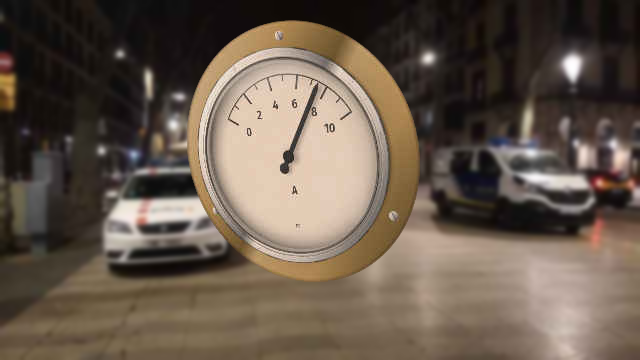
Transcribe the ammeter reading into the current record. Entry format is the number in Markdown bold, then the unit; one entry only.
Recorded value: **7.5** A
